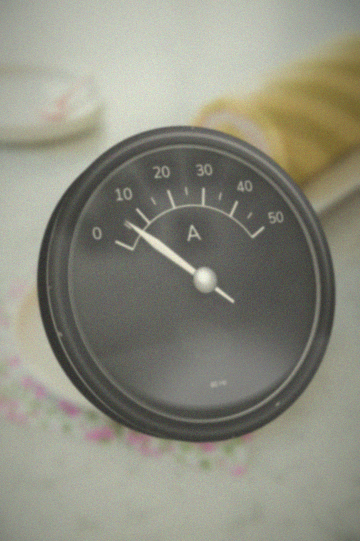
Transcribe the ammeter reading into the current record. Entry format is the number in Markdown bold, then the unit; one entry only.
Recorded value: **5** A
